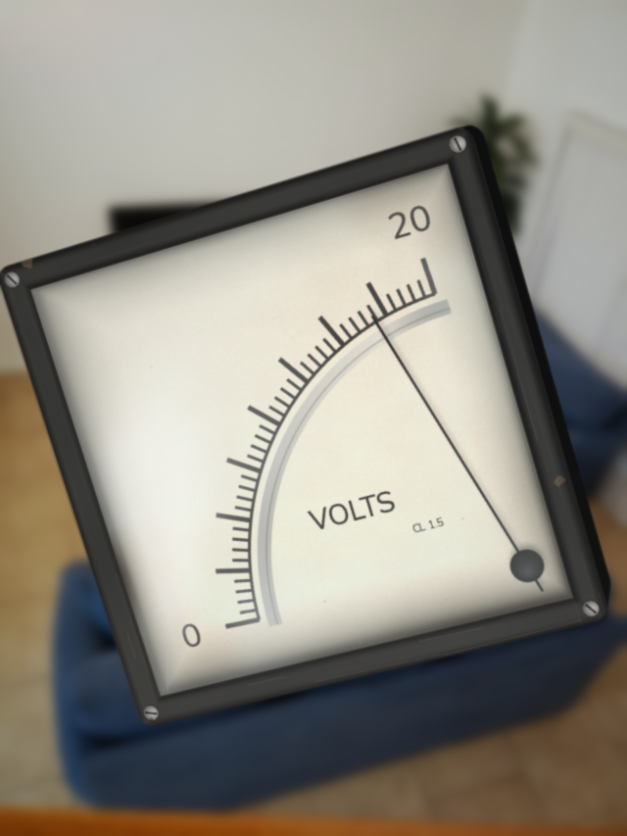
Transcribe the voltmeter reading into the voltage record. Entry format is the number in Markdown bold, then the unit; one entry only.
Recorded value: **17** V
